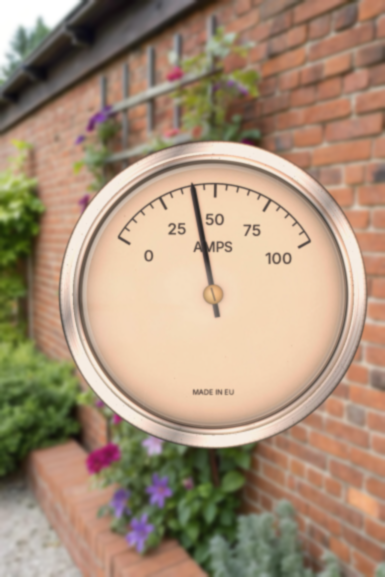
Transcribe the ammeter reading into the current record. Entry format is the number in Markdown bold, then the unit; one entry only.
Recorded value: **40** A
